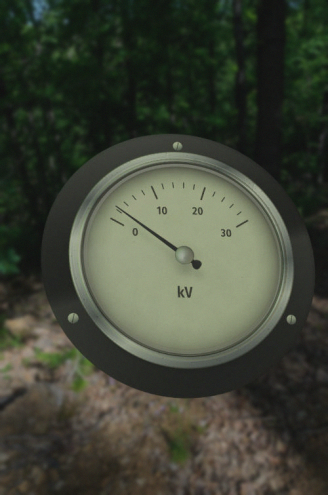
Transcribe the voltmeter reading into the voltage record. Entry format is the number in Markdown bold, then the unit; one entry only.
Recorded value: **2** kV
